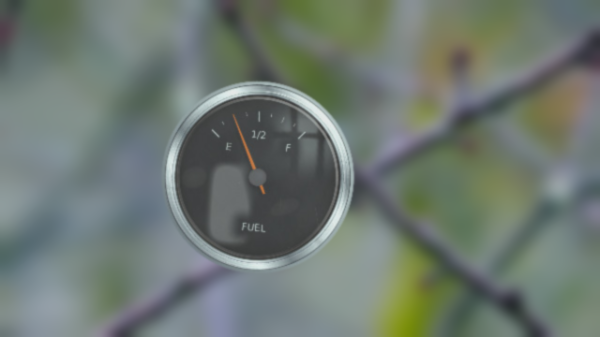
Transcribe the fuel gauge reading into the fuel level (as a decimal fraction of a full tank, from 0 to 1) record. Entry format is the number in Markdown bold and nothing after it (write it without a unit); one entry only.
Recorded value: **0.25**
